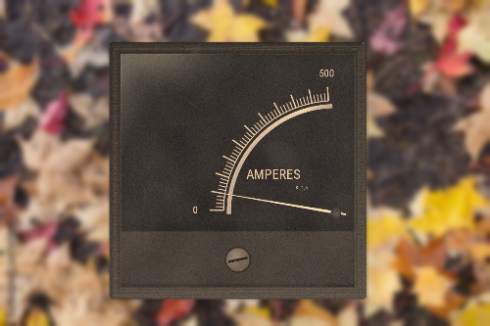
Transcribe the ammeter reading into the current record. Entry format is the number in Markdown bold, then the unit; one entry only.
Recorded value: **50** A
